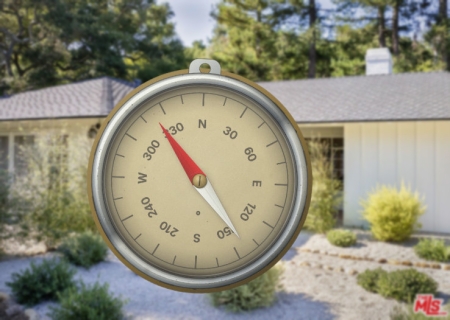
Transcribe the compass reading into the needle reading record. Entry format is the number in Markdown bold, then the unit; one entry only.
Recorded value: **322.5** °
